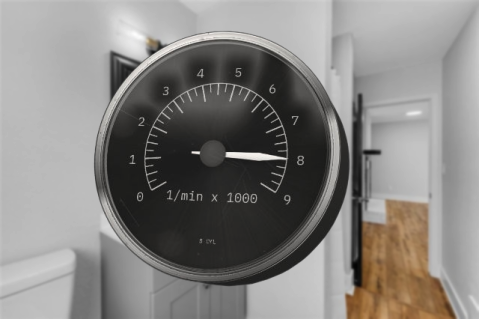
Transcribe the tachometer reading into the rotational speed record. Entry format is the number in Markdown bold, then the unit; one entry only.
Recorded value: **8000** rpm
